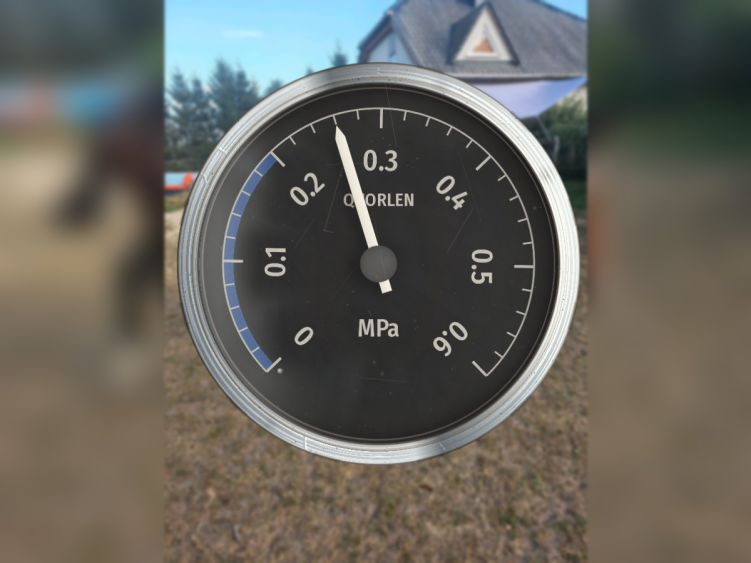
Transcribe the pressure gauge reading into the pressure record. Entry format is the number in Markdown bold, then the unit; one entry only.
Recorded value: **0.26** MPa
